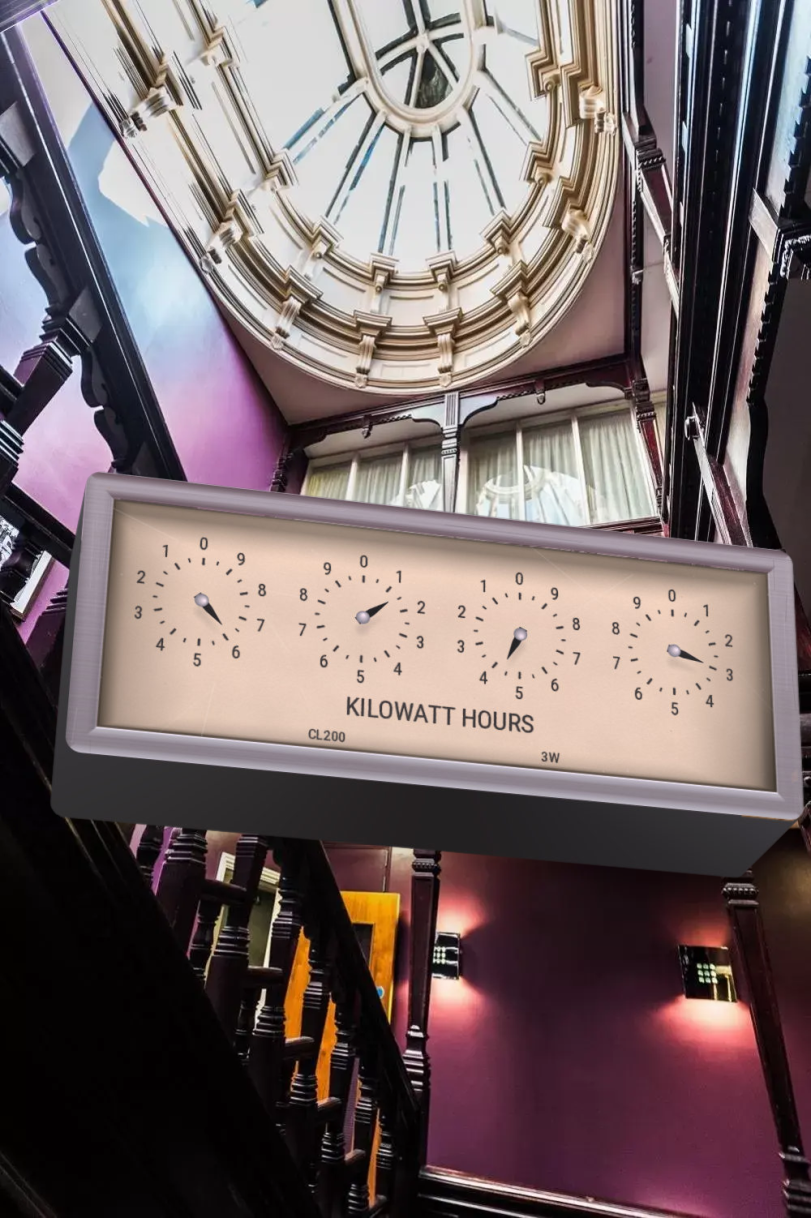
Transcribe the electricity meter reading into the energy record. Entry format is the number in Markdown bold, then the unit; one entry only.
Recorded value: **6143** kWh
